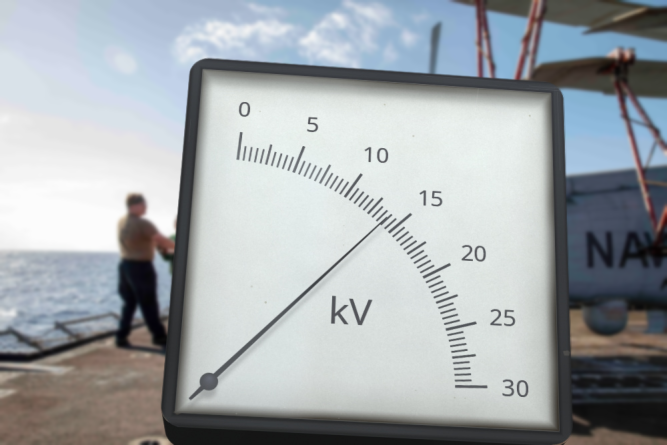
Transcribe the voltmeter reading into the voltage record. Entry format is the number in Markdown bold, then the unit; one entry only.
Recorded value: **14** kV
